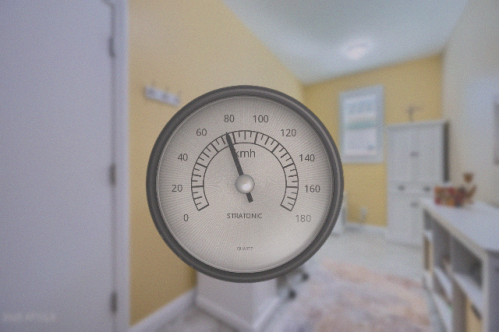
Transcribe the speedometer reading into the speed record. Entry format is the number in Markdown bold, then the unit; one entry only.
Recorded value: **75** km/h
